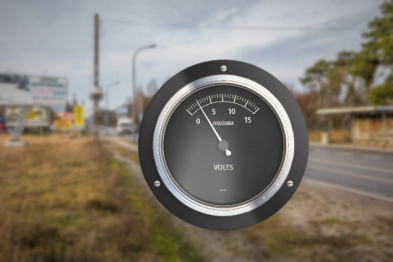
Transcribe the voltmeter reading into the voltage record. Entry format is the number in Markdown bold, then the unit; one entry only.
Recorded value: **2.5** V
